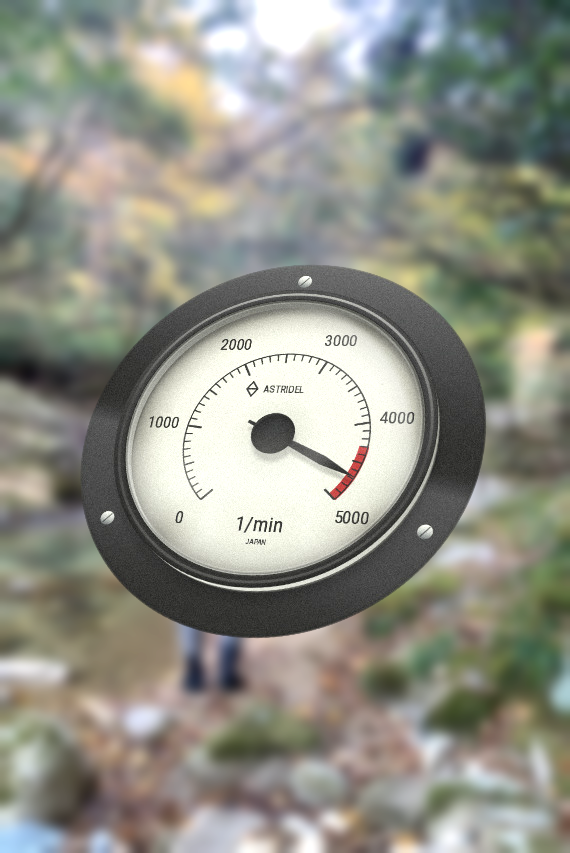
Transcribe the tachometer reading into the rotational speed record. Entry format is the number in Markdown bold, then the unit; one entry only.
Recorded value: **4700** rpm
